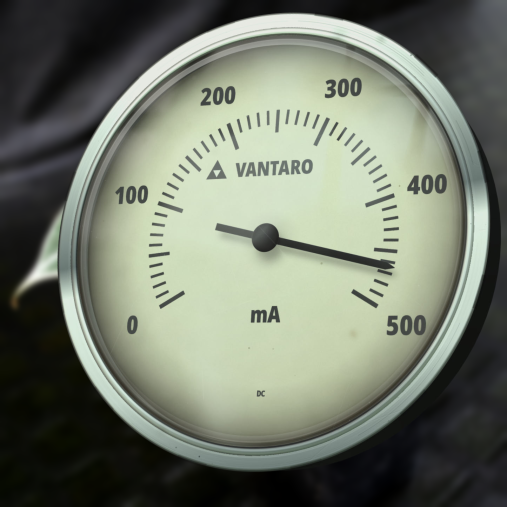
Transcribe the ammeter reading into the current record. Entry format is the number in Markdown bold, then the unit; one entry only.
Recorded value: **465** mA
